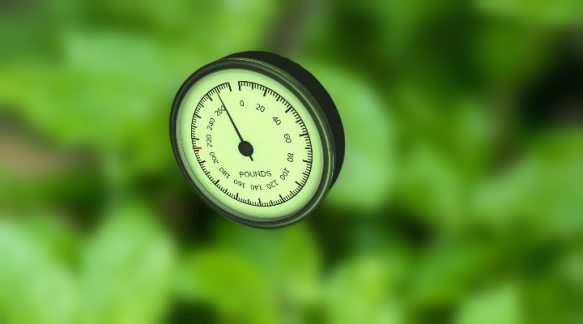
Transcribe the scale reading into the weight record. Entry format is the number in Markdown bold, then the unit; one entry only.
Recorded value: **270** lb
